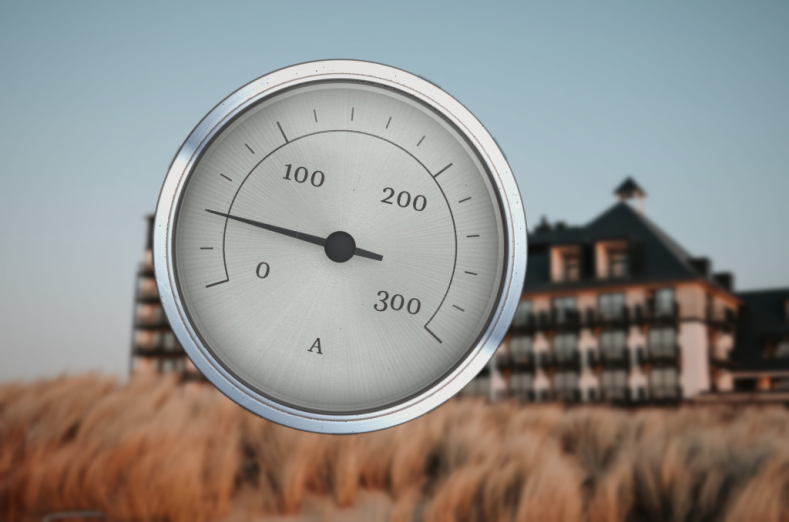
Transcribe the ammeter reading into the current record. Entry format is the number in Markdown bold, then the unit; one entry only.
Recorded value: **40** A
